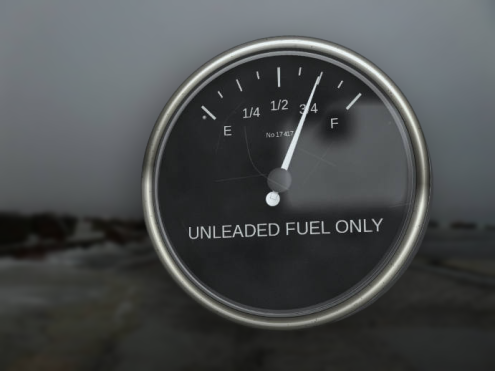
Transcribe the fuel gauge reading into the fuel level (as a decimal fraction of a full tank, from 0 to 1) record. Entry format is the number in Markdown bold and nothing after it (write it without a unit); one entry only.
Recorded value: **0.75**
